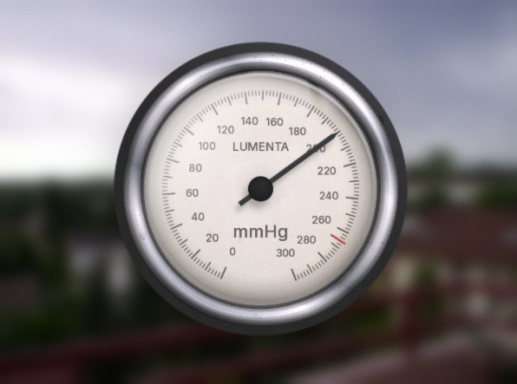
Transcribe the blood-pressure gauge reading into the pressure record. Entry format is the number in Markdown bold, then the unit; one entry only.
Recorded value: **200** mmHg
